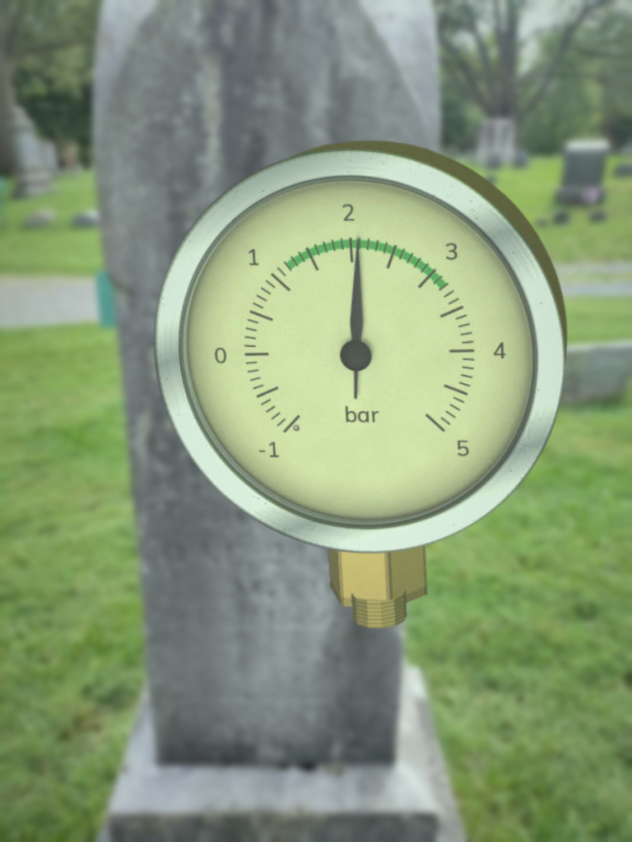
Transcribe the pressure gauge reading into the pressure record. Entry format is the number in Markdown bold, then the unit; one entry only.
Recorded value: **2.1** bar
